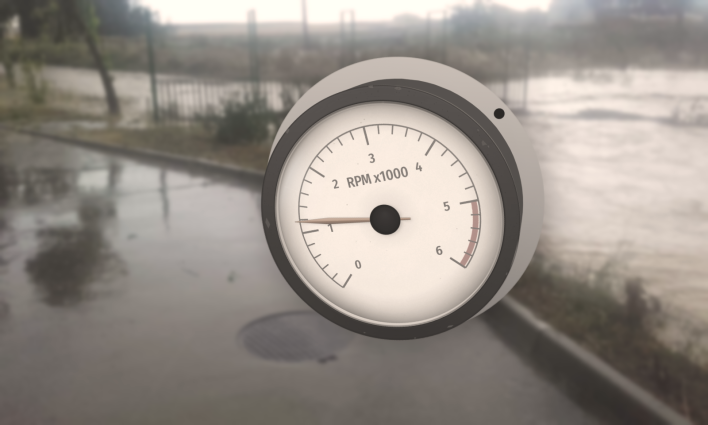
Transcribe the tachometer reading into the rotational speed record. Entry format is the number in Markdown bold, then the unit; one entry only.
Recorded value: **1200** rpm
